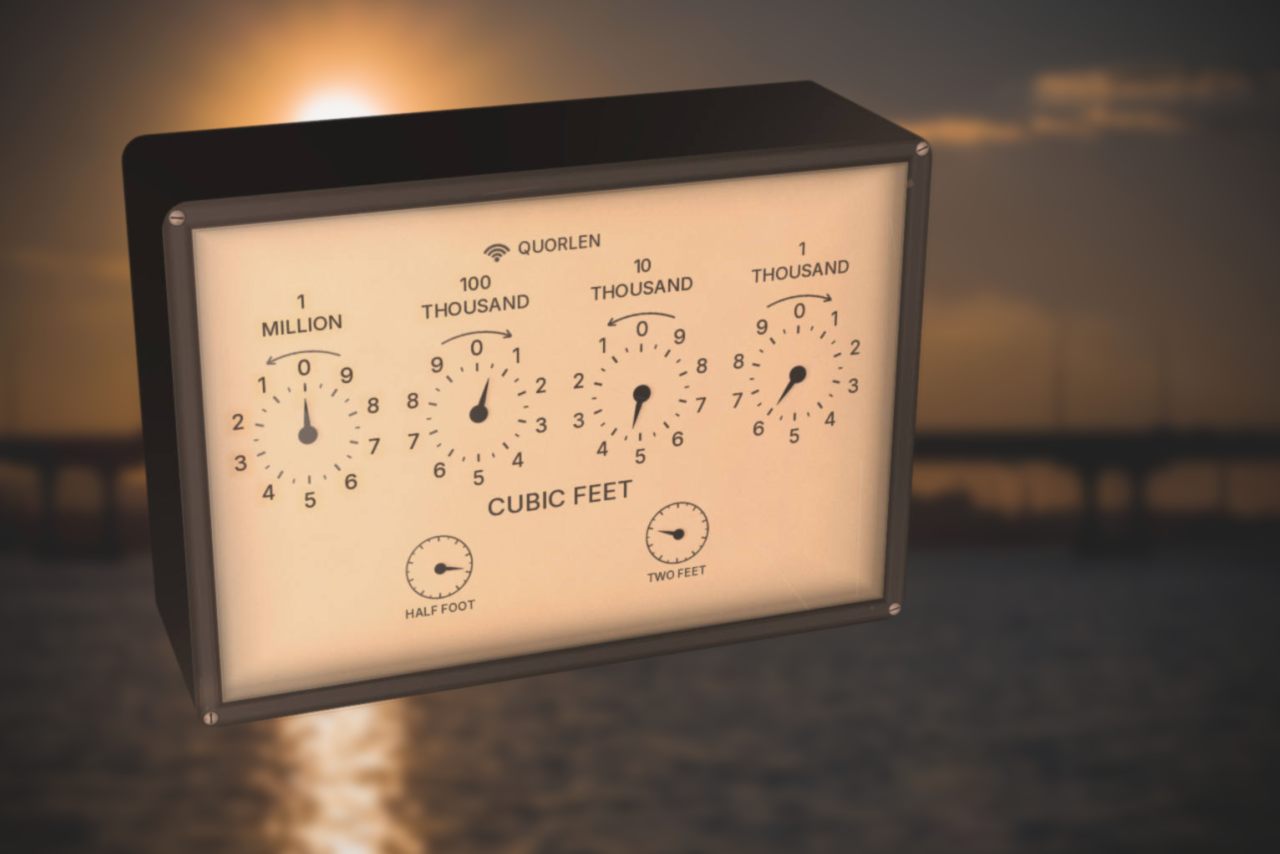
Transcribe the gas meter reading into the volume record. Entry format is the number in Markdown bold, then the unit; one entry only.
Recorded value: **4600** ft³
